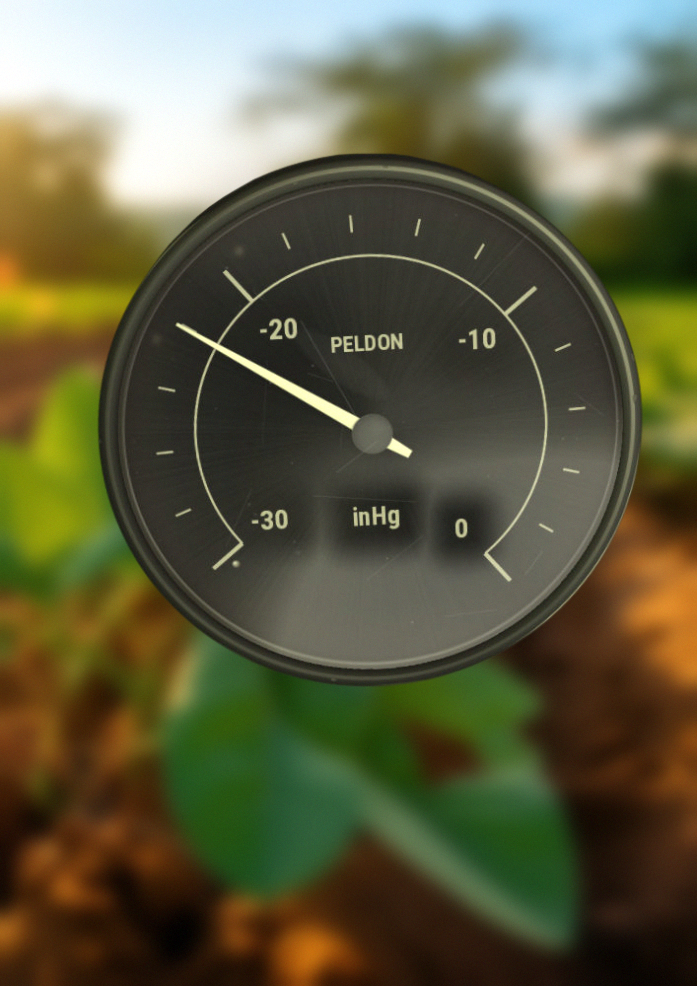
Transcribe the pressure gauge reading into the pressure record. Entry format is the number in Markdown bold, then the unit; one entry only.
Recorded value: **-22** inHg
